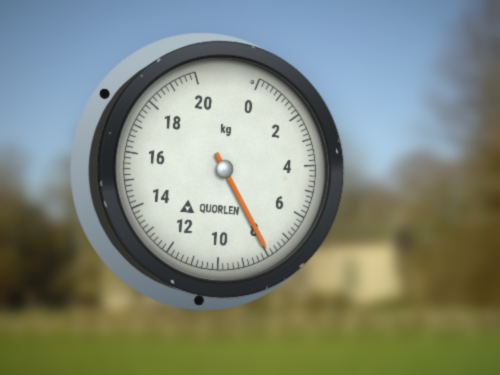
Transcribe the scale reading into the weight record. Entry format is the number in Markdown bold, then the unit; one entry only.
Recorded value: **8** kg
